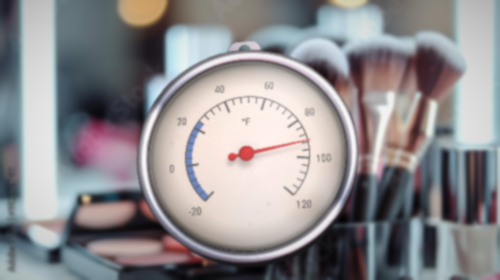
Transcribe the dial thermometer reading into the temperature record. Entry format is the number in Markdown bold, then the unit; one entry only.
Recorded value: **92** °F
